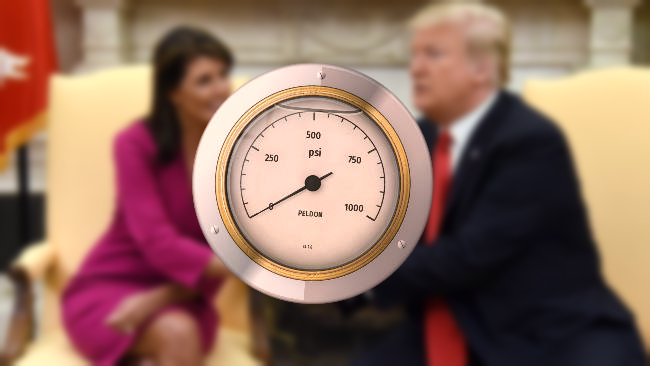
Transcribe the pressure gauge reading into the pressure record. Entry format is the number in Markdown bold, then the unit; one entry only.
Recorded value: **0** psi
